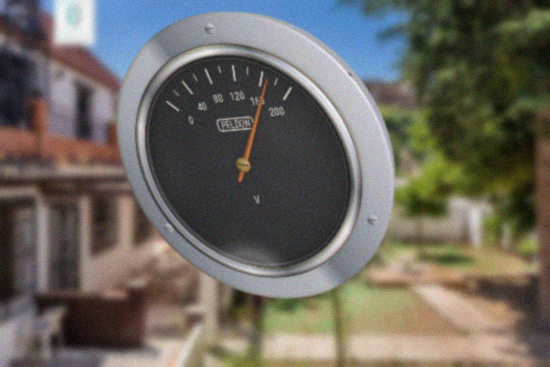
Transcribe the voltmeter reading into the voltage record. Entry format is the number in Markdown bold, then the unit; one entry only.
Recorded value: **170** V
